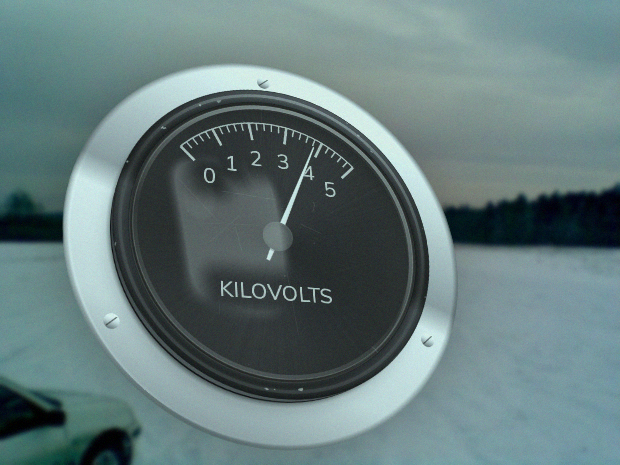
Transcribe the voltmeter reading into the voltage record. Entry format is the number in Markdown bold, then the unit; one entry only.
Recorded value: **3.8** kV
